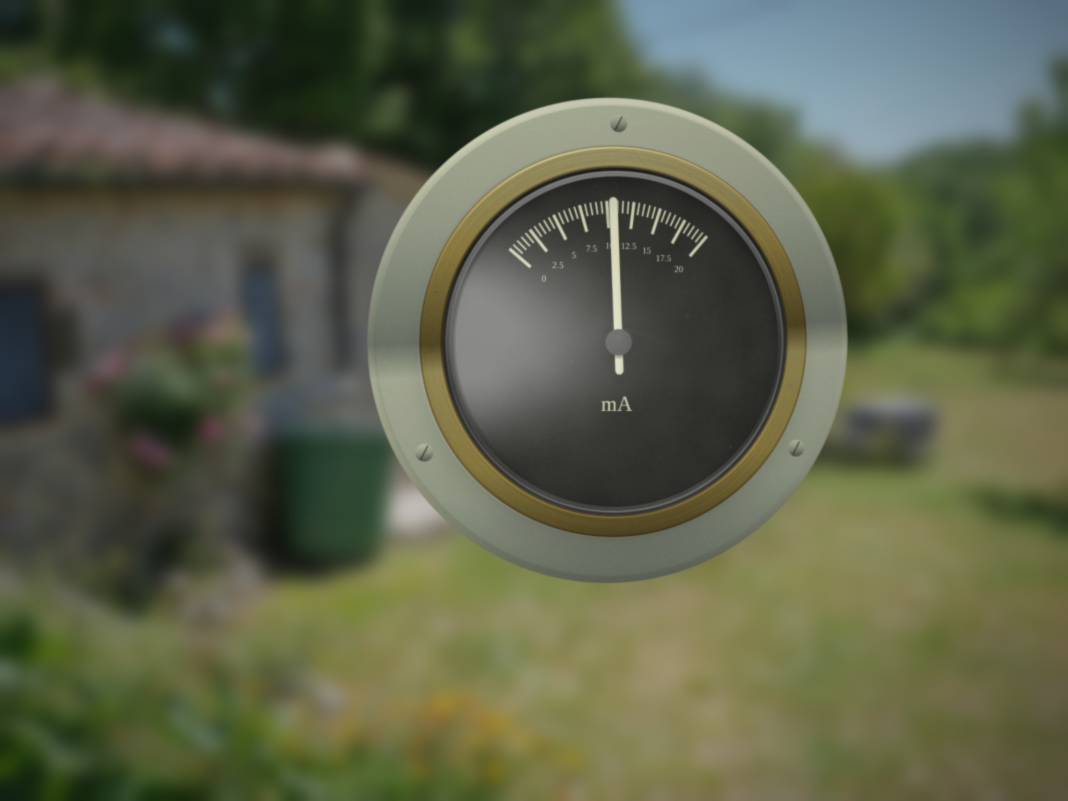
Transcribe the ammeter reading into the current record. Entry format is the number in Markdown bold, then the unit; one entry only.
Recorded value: **10.5** mA
